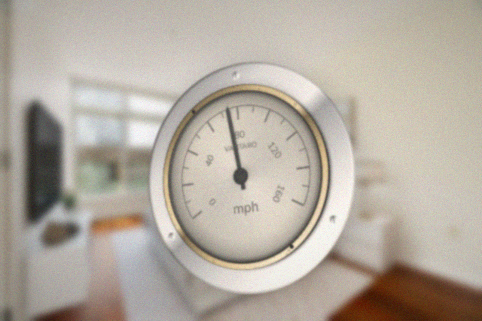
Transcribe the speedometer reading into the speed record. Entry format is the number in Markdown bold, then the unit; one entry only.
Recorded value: **75** mph
